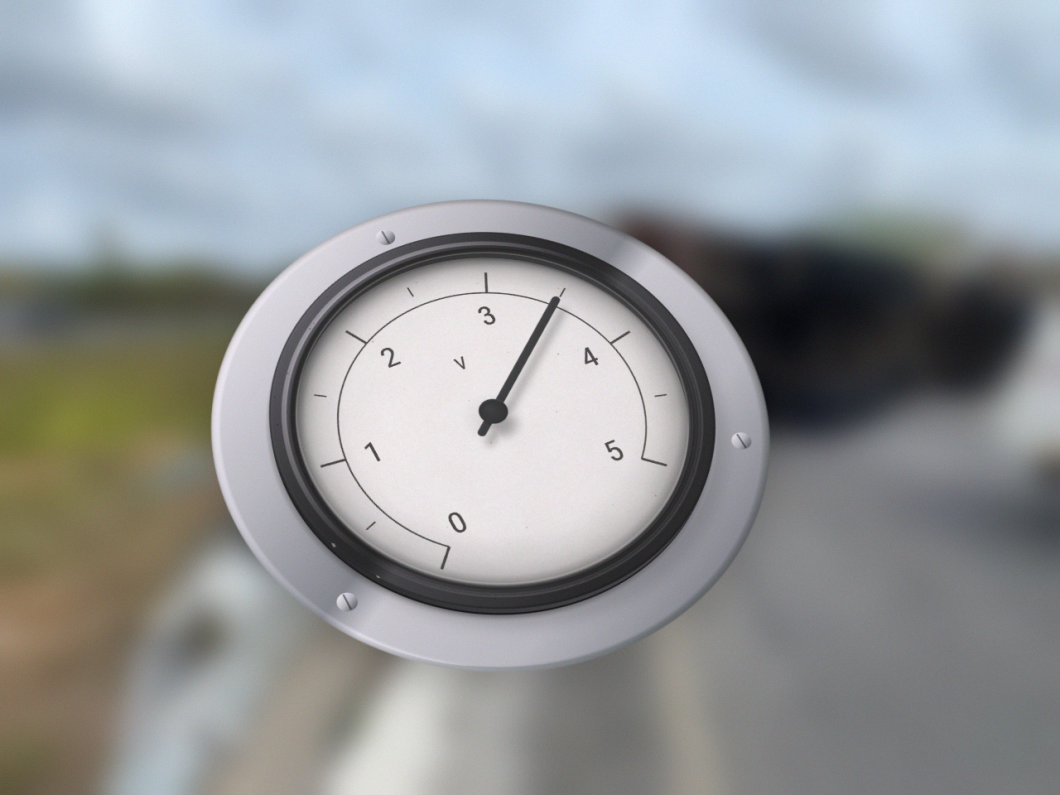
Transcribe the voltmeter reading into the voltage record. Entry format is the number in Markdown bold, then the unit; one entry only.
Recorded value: **3.5** V
